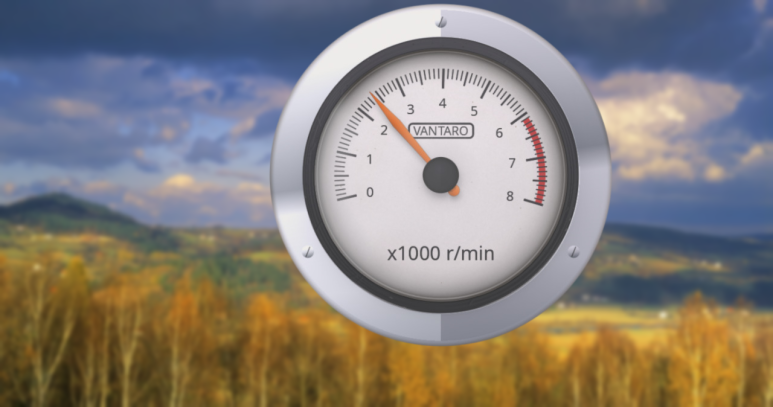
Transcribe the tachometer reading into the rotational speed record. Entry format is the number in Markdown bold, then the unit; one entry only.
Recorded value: **2400** rpm
